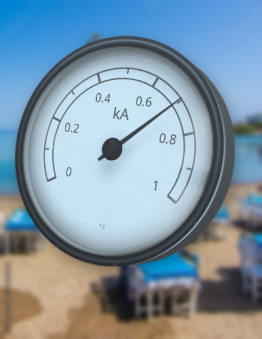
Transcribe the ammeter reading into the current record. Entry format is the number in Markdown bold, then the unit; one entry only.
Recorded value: **0.7** kA
